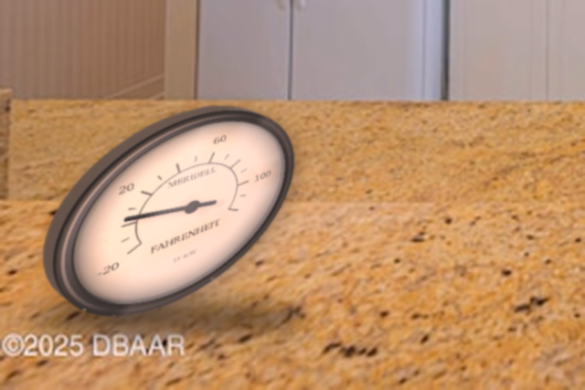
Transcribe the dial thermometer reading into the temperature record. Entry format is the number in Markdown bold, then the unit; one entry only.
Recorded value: **5** °F
